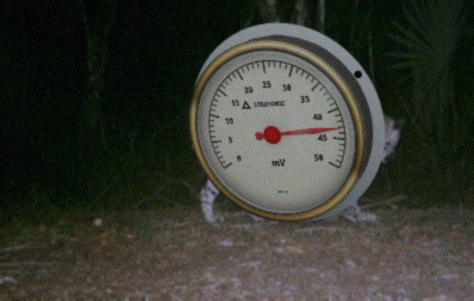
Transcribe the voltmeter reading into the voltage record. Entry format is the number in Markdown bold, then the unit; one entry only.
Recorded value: **43** mV
